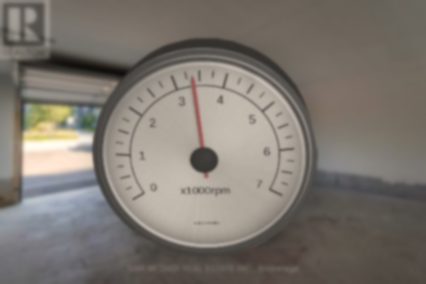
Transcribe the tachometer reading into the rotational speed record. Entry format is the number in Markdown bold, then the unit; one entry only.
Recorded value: **3375** rpm
